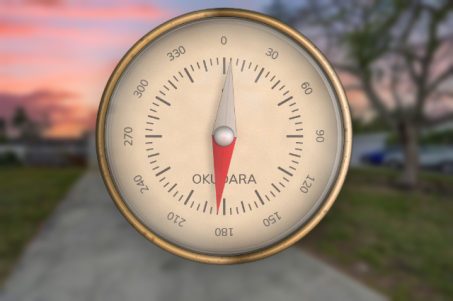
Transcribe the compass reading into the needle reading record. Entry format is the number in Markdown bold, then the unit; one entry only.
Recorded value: **185** °
